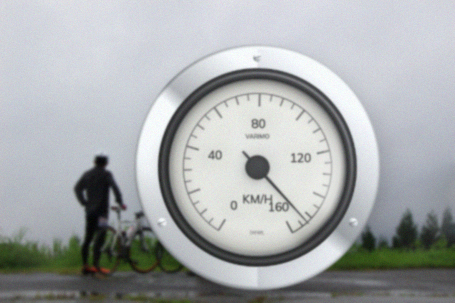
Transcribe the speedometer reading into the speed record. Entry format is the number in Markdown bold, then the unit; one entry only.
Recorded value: **152.5** km/h
